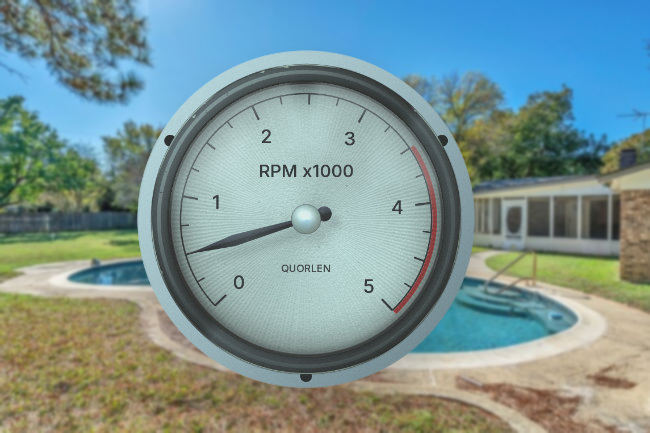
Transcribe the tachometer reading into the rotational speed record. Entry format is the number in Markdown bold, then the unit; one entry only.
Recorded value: **500** rpm
